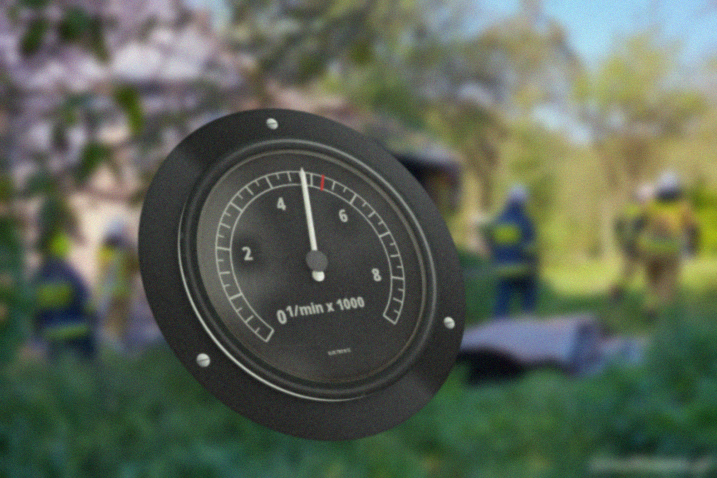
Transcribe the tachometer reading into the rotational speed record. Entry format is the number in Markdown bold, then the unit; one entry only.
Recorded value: **4750** rpm
